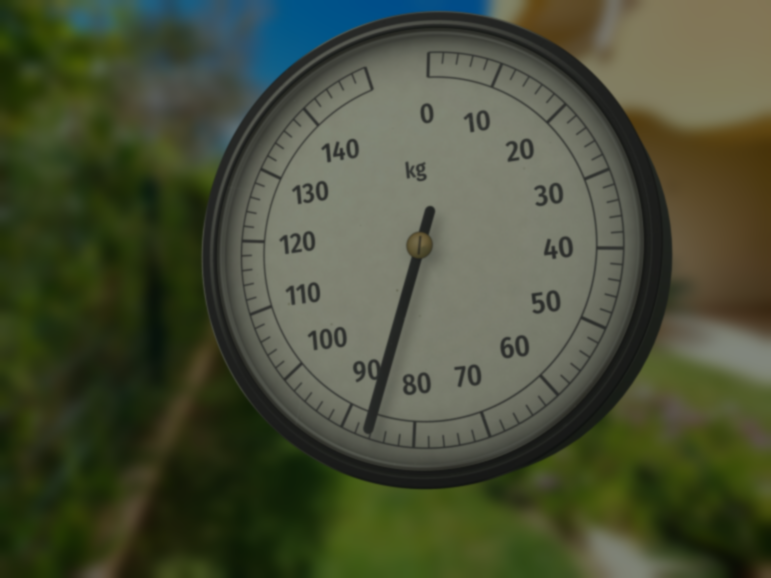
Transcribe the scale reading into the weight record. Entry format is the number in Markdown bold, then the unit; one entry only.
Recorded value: **86** kg
